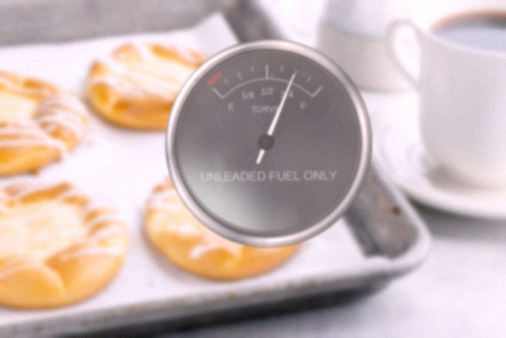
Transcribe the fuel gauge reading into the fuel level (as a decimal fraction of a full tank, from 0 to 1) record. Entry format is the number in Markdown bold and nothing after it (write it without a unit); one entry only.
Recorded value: **0.75**
